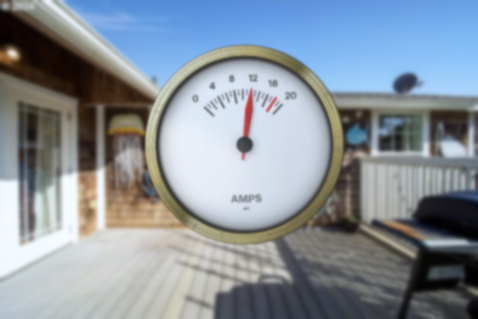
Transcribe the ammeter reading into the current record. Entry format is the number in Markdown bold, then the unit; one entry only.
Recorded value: **12** A
